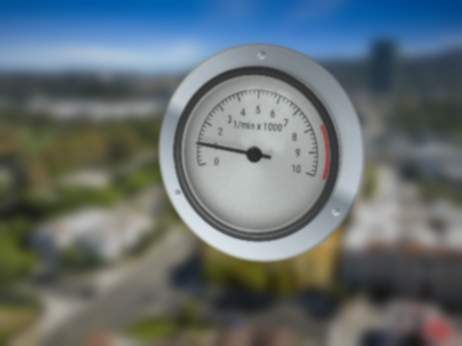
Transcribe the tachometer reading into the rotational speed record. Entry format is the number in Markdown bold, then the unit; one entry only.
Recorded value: **1000** rpm
